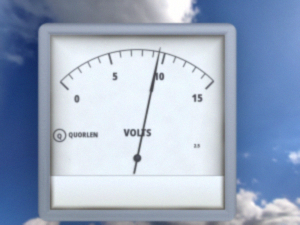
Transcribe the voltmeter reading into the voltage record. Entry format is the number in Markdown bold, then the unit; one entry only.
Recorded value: **9.5** V
